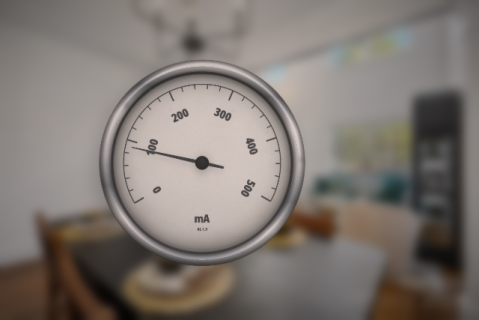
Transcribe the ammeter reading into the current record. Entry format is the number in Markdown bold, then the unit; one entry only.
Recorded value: **90** mA
